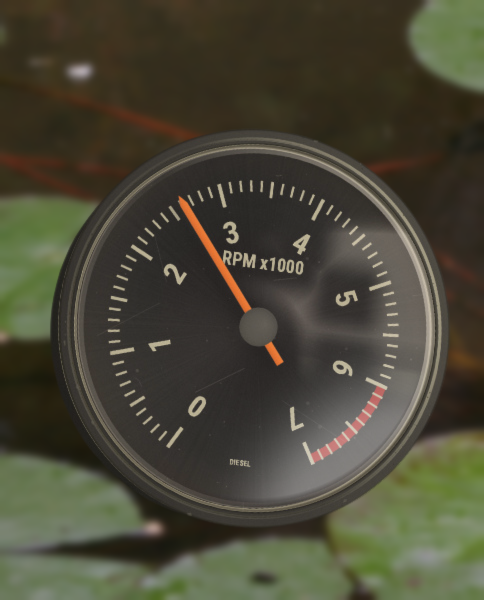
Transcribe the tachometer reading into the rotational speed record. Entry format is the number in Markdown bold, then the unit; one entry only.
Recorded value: **2600** rpm
